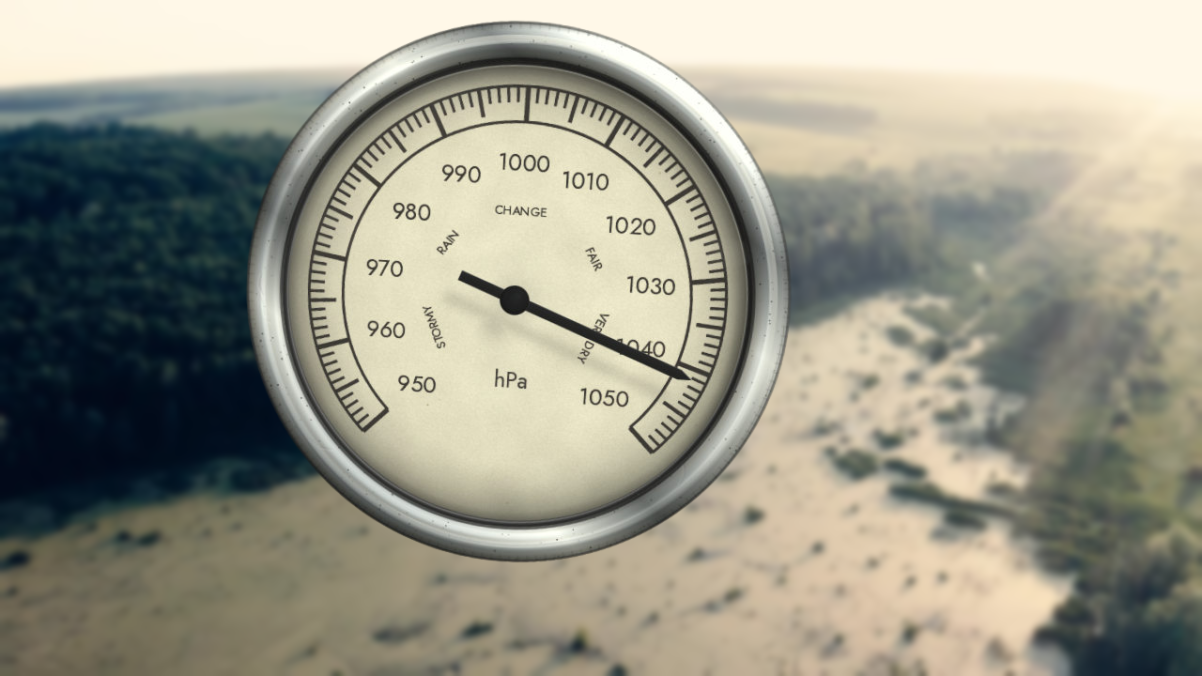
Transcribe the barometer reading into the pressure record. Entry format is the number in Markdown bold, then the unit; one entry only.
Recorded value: **1041** hPa
